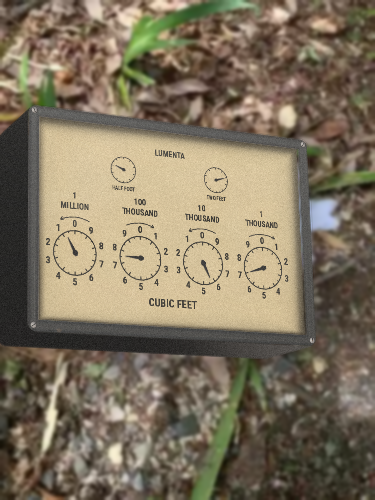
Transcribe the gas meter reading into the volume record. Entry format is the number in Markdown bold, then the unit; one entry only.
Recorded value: **75700** ft³
